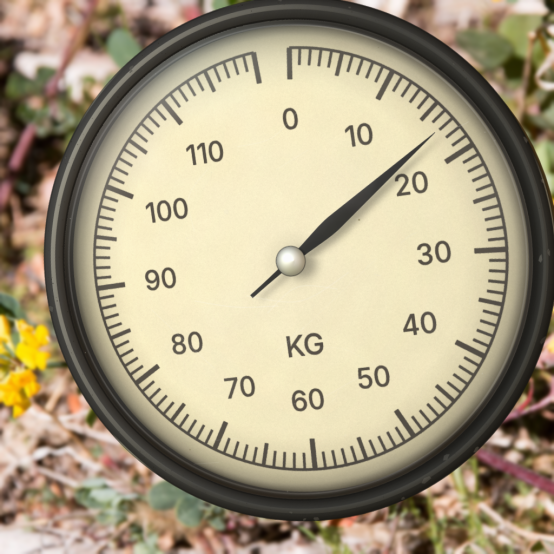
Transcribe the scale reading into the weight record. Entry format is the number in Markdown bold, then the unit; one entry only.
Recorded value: **17** kg
